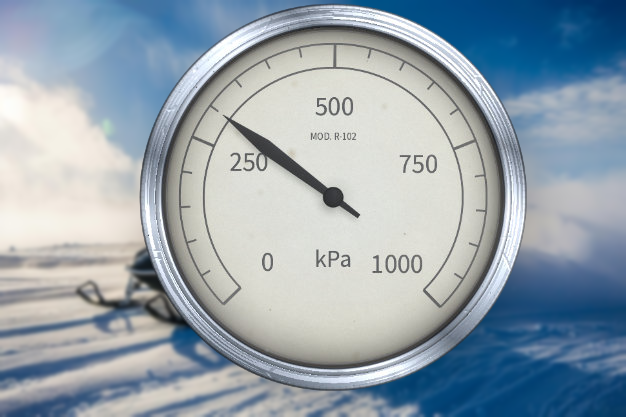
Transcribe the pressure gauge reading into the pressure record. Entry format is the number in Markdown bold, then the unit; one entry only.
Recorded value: **300** kPa
